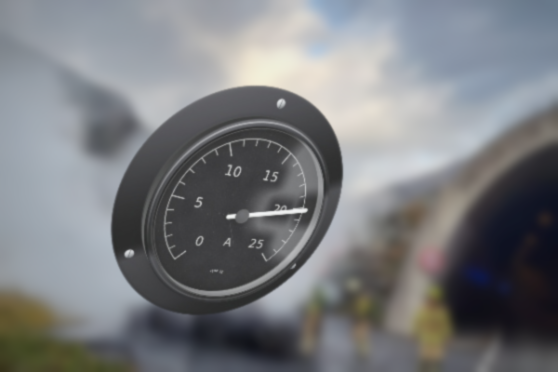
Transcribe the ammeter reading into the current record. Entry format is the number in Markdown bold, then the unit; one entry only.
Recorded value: **20** A
